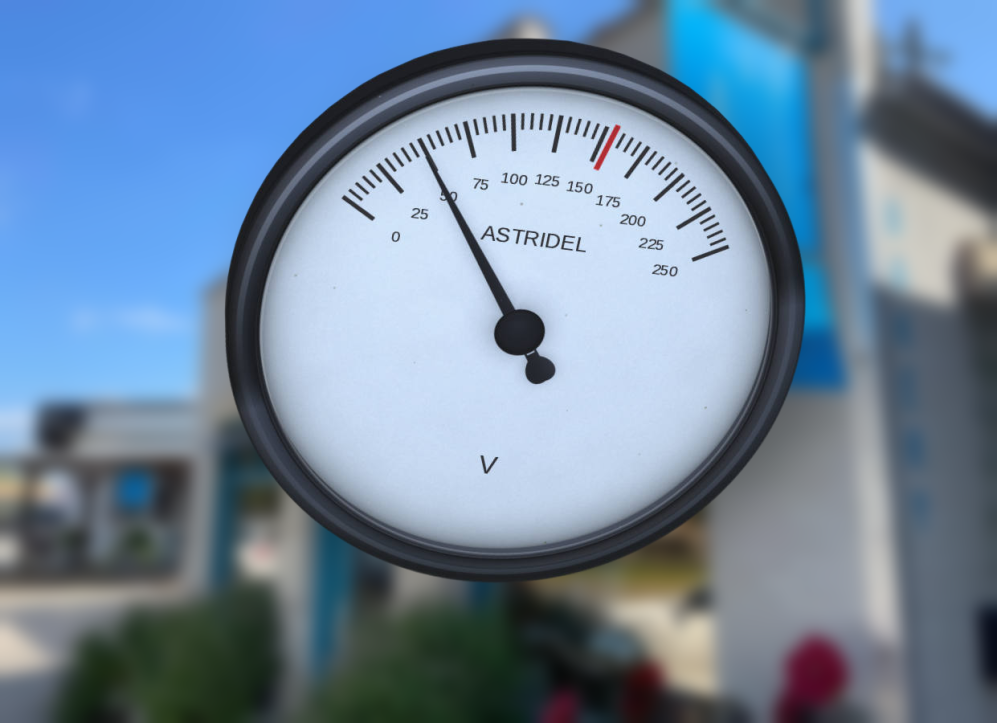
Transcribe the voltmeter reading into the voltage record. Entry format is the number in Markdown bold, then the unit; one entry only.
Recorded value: **50** V
